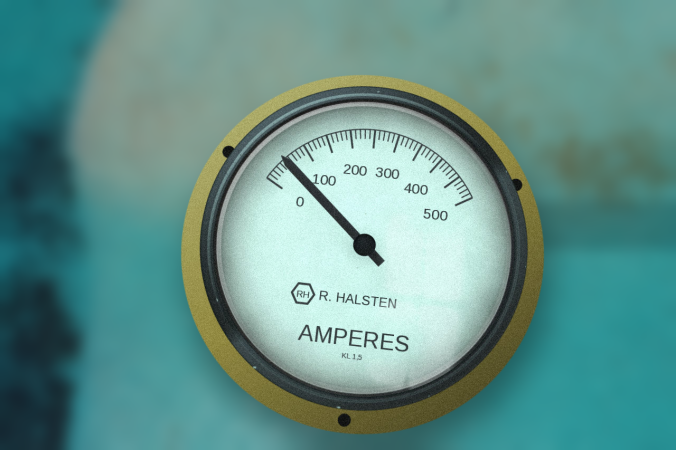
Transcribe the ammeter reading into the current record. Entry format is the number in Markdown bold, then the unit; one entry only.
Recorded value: **50** A
